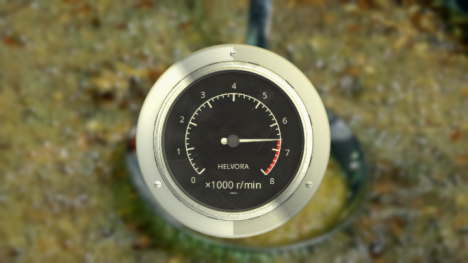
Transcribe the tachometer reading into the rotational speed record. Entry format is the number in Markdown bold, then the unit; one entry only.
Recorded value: **6600** rpm
